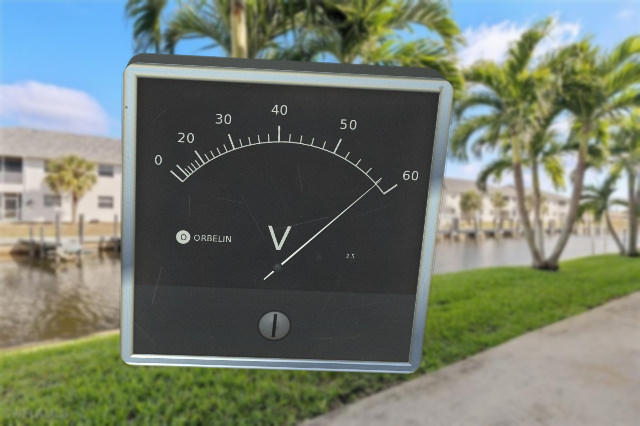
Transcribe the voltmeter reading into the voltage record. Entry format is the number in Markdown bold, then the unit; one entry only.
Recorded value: **58** V
